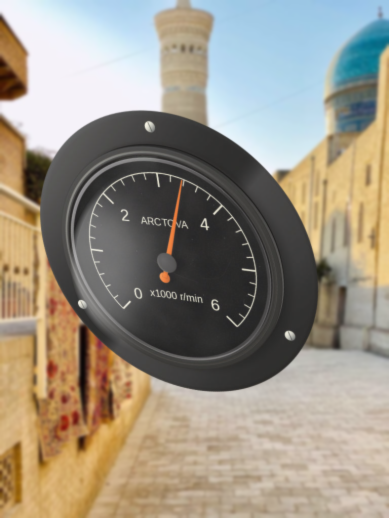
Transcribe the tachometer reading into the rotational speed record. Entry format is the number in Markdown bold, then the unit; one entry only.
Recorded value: **3400** rpm
